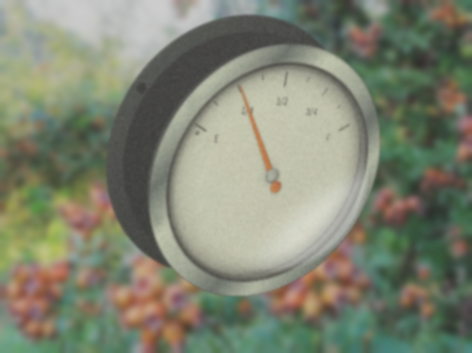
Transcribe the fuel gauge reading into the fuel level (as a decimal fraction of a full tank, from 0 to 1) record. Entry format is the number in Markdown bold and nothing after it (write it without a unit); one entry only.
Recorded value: **0.25**
